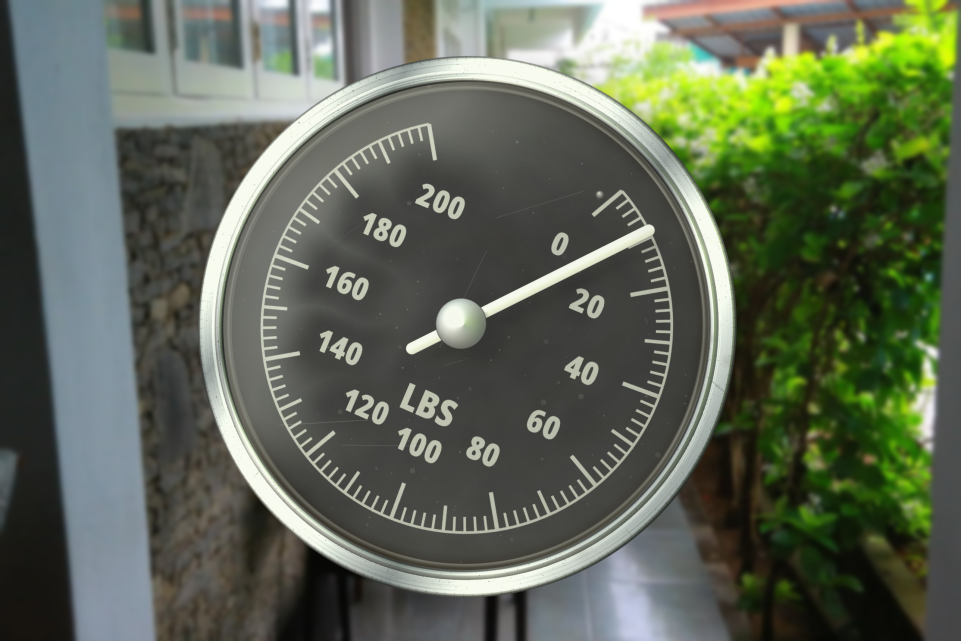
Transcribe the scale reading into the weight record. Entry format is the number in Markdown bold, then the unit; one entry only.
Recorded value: **9** lb
